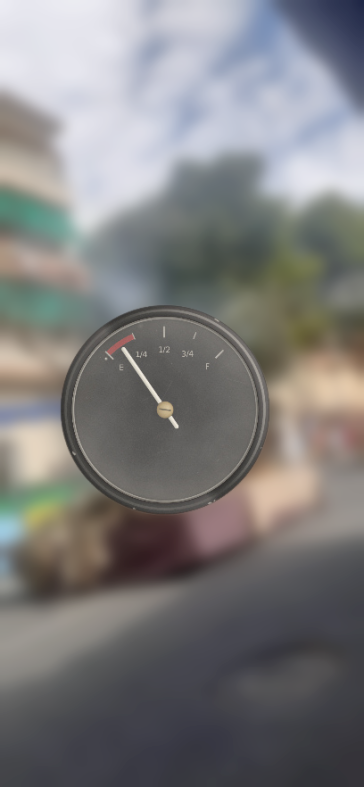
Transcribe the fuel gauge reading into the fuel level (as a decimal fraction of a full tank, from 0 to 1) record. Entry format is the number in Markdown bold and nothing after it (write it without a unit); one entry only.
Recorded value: **0.125**
